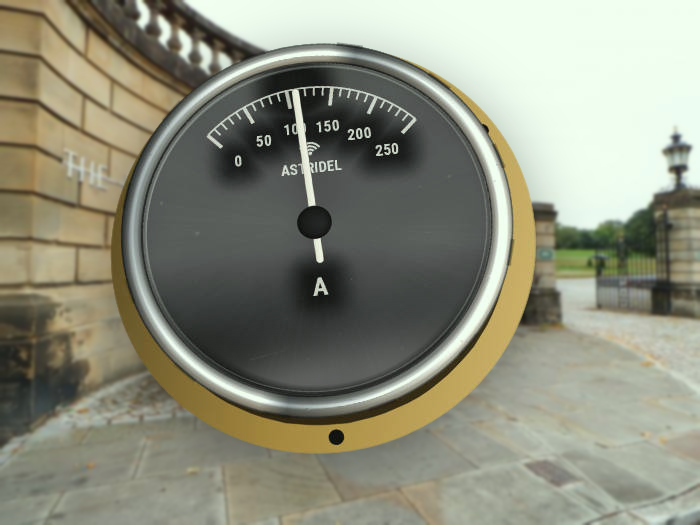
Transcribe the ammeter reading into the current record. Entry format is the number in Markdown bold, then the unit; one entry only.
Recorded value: **110** A
